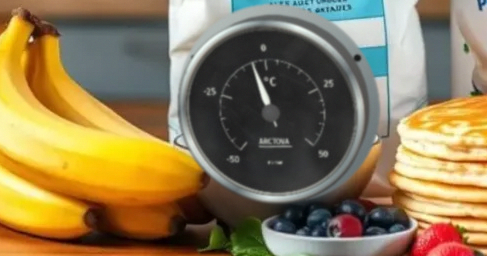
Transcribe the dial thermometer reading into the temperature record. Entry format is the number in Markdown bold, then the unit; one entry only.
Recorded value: **-5** °C
